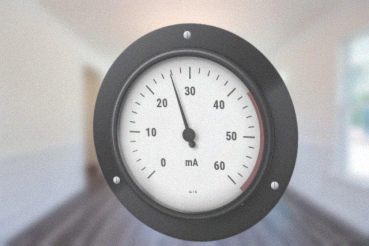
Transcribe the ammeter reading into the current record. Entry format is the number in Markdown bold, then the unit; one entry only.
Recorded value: **26** mA
